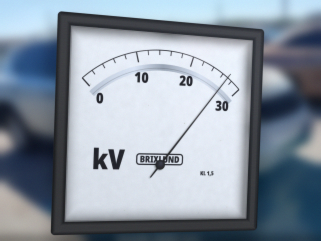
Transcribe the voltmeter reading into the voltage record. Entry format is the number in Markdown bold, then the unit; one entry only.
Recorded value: **27** kV
